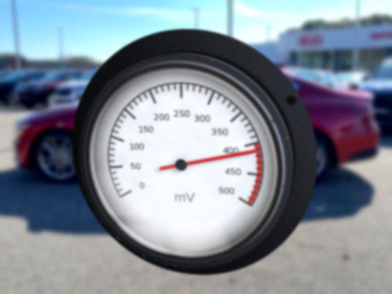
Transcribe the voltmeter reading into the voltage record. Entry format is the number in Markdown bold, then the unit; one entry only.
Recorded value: **410** mV
